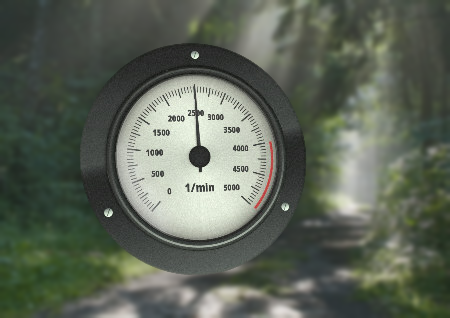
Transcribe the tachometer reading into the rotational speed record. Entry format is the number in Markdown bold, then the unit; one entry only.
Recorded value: **2500** rpm
